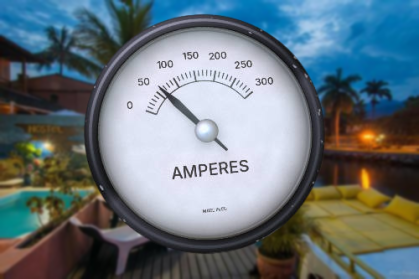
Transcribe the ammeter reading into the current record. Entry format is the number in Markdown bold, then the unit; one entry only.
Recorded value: **60** A
